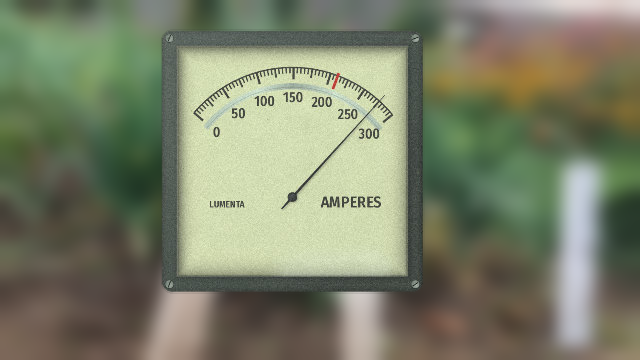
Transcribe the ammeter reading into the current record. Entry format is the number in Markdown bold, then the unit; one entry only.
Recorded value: **275** A
